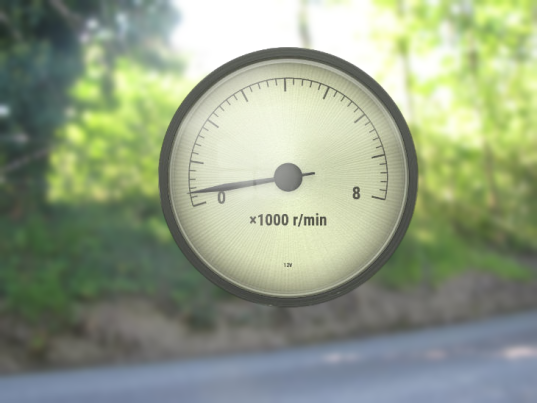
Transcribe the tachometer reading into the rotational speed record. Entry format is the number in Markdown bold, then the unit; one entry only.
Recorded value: **300** rpm
